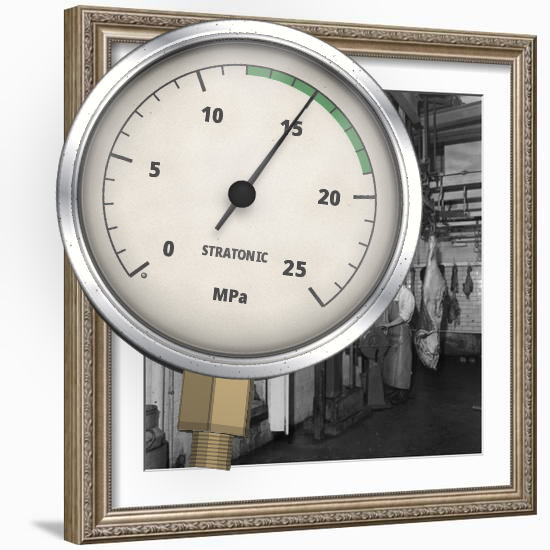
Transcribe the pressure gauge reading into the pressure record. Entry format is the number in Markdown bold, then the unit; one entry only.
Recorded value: **15** MPa
